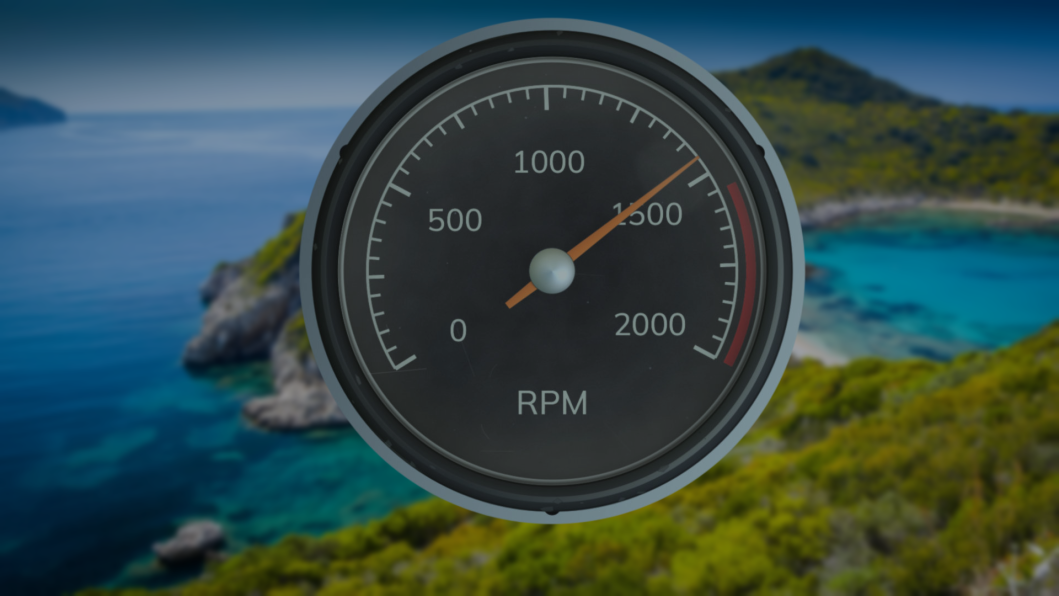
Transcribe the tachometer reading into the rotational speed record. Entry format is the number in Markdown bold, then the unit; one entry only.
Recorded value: **1450** rpm
